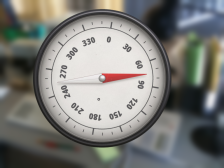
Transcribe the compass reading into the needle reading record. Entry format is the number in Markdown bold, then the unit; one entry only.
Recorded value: **75** °
